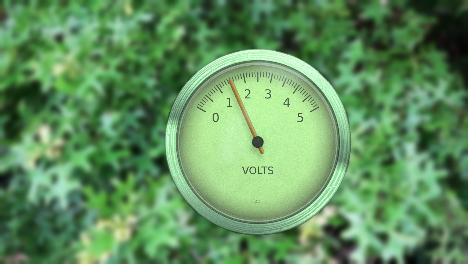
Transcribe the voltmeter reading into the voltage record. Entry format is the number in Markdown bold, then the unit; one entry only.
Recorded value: **1.5** V
